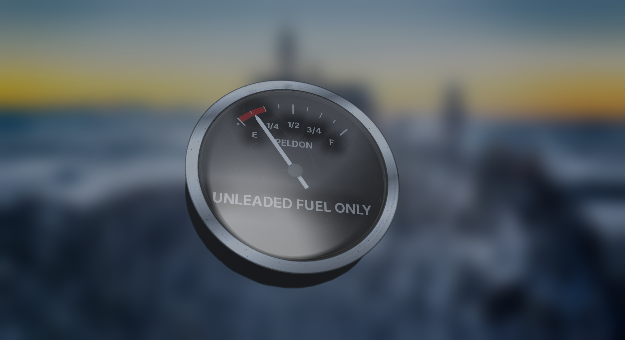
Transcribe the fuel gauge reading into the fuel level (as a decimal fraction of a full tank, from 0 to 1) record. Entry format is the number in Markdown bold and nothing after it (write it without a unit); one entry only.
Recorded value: **0.125**
